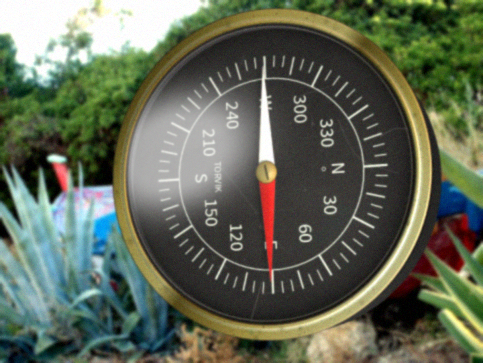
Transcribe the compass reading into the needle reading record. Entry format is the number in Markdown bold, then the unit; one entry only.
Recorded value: **90** °
